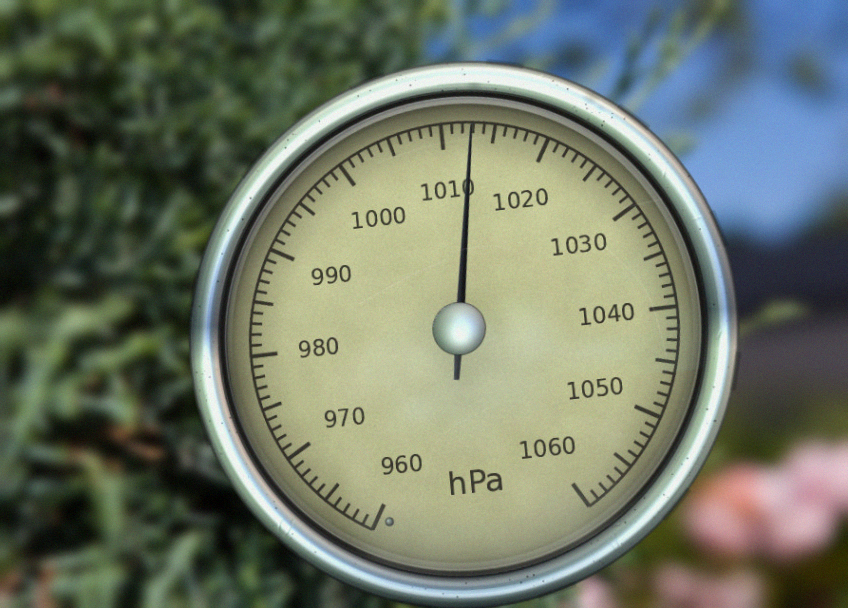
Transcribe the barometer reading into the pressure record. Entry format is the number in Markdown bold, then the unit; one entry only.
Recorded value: **1013** hPa
